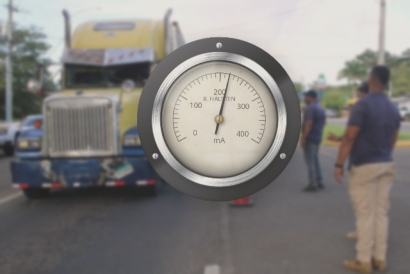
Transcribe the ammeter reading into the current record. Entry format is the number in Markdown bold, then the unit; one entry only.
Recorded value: **220** mA
